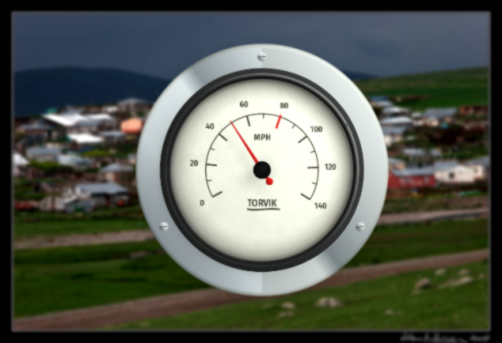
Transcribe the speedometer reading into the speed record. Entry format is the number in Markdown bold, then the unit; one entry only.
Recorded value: **50** mph
